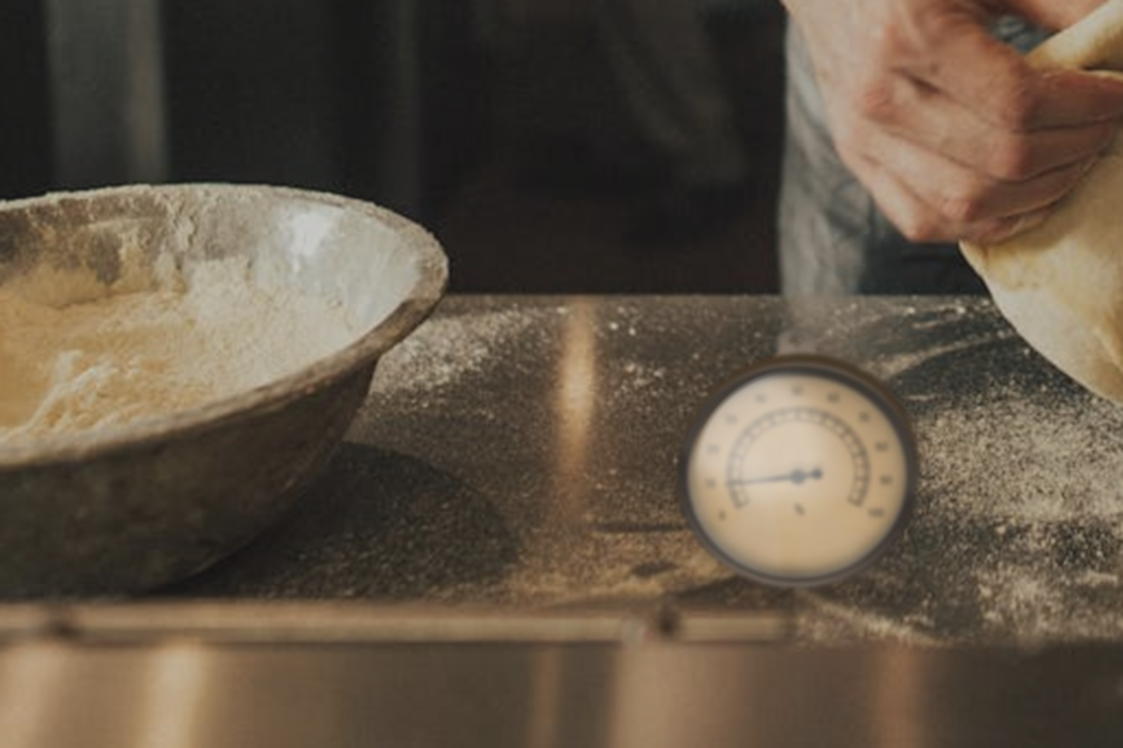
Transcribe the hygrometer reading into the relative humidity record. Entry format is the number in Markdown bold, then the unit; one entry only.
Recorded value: **10** %
